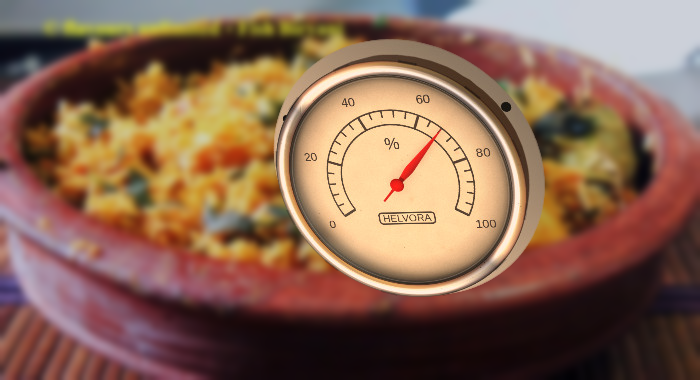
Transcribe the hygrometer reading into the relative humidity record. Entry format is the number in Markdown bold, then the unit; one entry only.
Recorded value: **68** %
